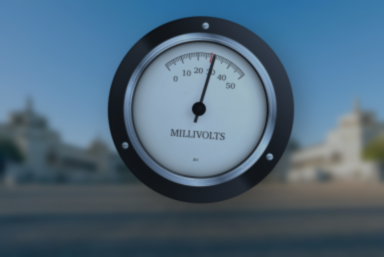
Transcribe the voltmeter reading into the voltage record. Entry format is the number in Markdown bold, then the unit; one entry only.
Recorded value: **30** mV
